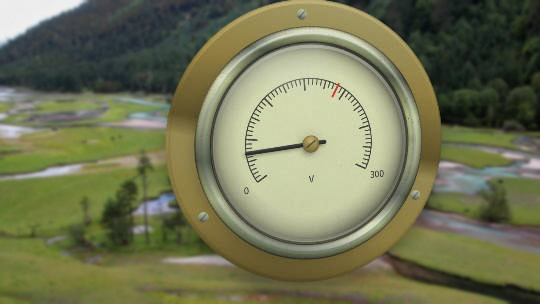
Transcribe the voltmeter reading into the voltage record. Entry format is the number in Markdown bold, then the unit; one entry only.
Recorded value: **35** V
